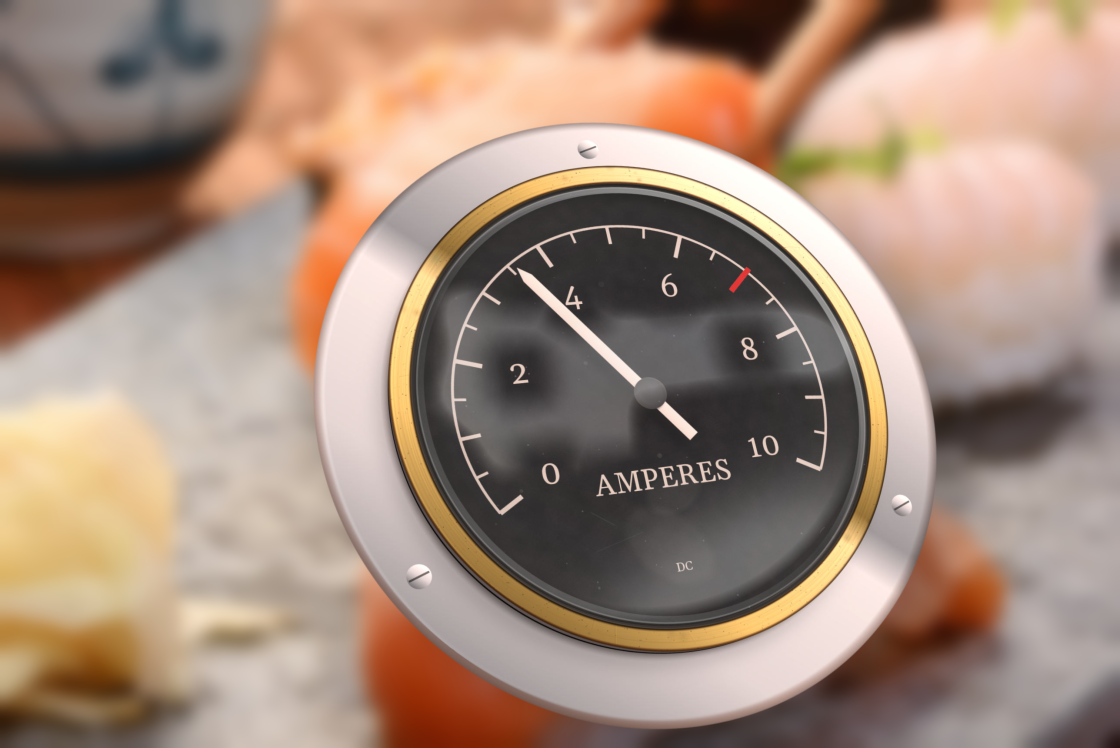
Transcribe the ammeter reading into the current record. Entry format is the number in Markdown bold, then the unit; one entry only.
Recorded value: **3.5** A
